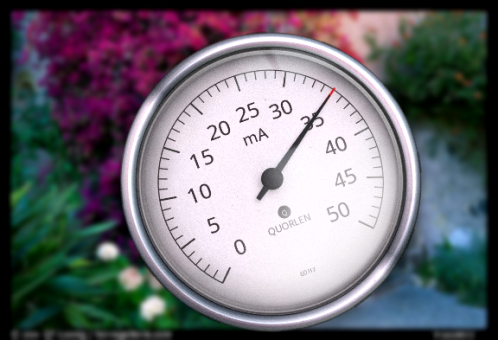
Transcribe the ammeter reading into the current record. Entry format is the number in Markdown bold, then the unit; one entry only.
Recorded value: **35** mA
